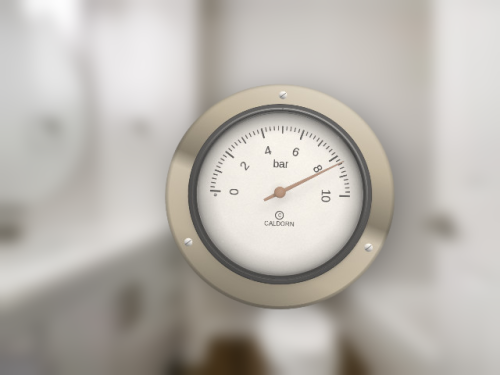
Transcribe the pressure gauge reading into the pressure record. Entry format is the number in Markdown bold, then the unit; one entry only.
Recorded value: **8.4** bar
